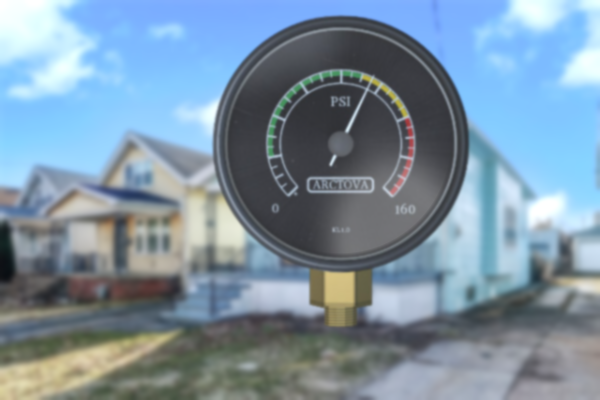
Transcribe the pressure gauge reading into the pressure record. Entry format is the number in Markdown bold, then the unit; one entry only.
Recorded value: **95** psi
